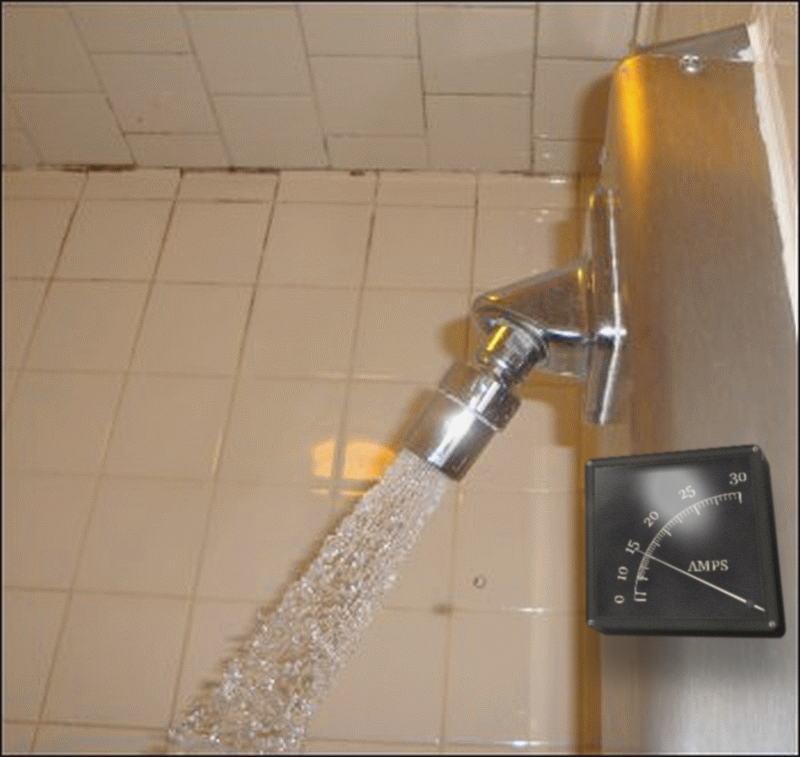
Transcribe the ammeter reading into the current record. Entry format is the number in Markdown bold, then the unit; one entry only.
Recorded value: **15** A
